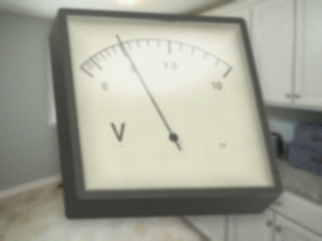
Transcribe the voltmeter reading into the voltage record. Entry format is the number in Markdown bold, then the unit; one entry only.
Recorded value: **5** V
